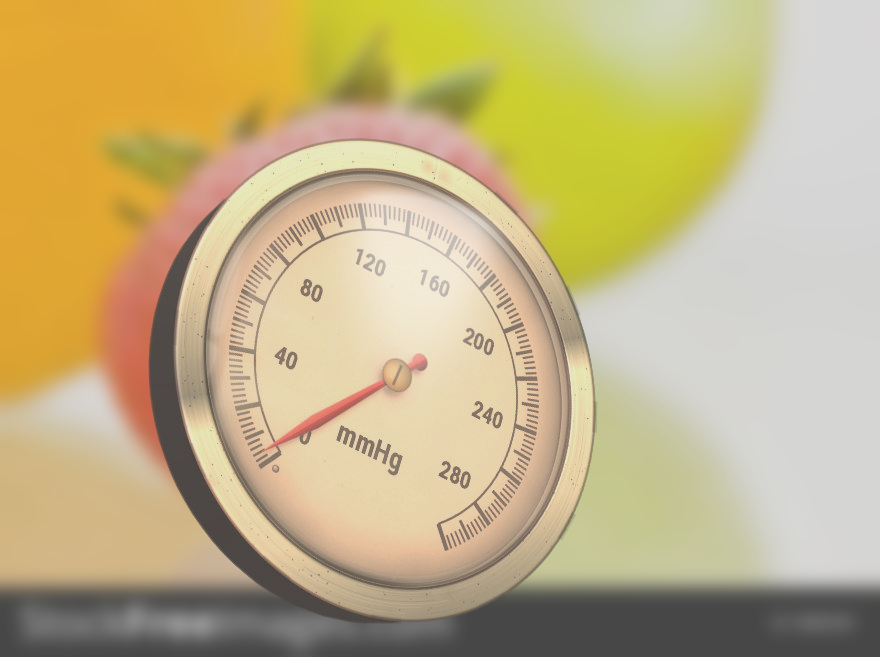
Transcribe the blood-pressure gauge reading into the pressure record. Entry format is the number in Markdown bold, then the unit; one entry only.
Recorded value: **4** mmHg
